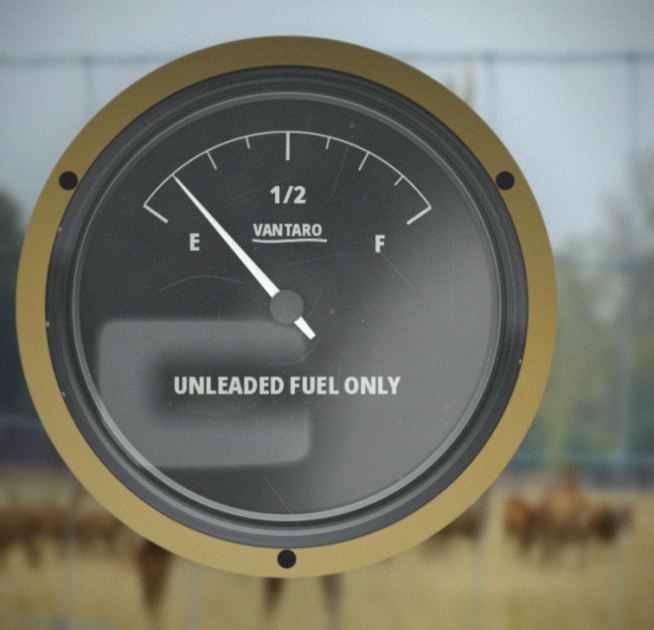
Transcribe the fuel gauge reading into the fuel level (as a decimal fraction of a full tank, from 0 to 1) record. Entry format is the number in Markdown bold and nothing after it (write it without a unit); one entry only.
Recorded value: **0.125**
